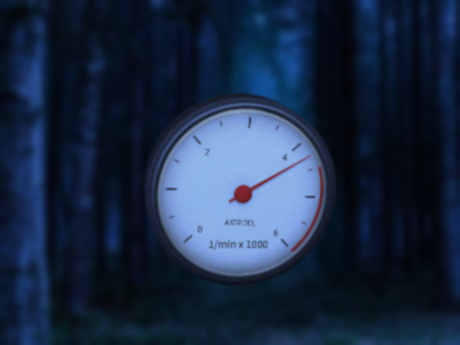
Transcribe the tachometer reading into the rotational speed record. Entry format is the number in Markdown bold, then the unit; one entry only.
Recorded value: **4250** rpm
